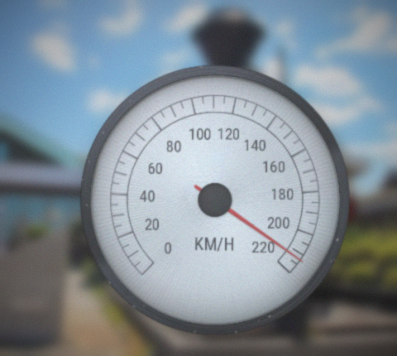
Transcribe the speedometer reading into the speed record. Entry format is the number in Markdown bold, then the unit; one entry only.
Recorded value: **212.5** km/h
